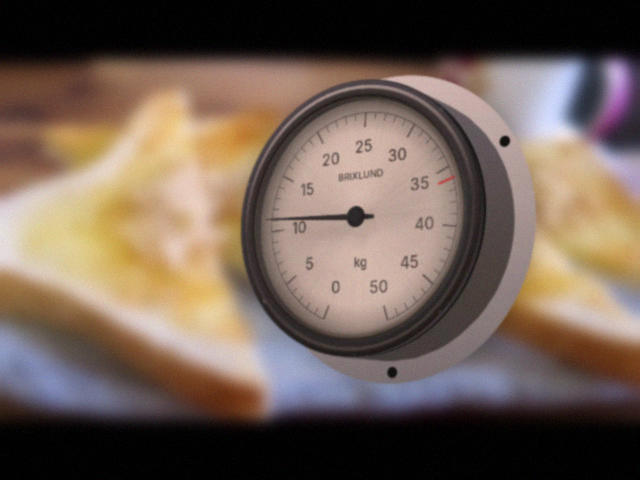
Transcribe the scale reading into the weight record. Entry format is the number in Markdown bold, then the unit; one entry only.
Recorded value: **11** kg
